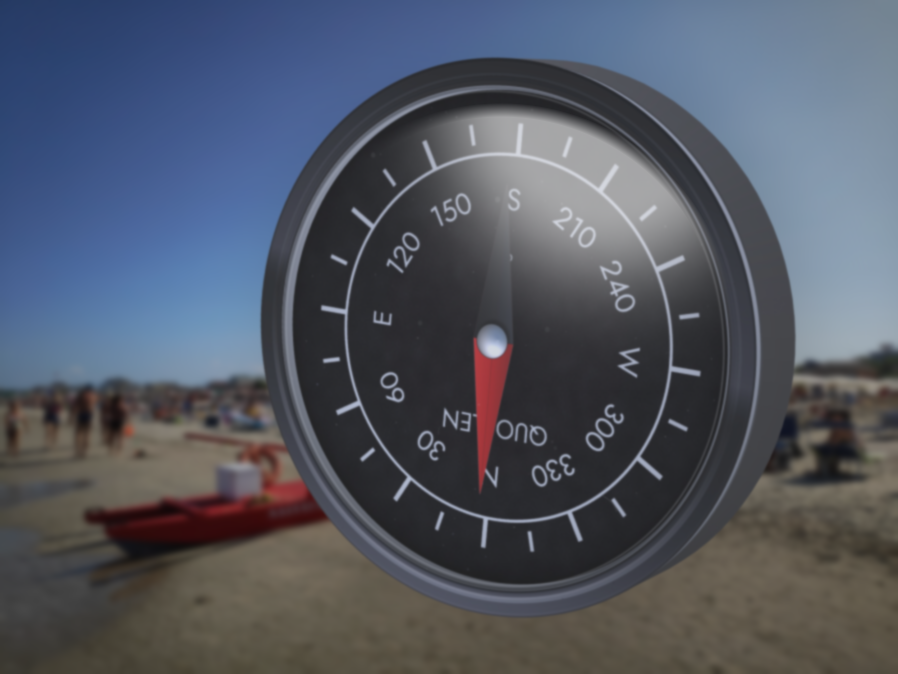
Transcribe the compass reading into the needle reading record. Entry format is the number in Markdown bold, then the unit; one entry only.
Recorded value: **0** °
